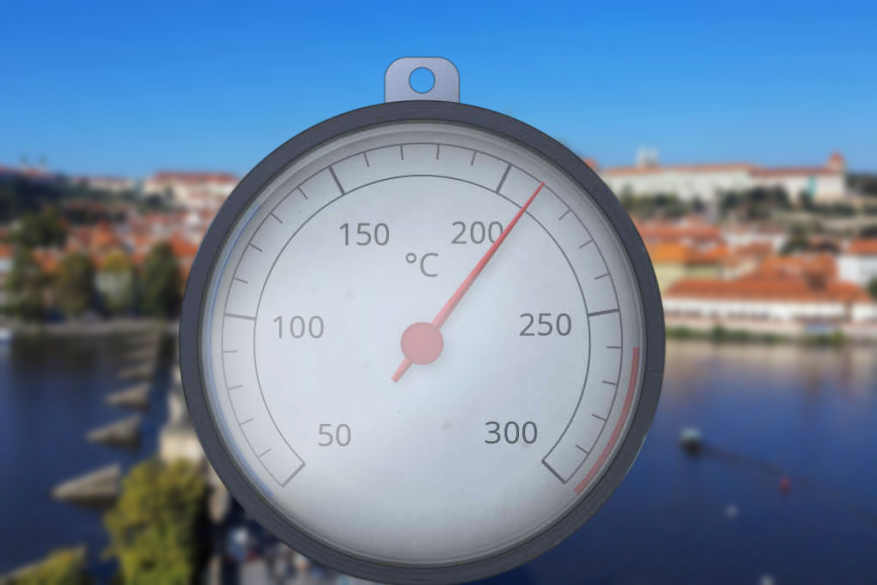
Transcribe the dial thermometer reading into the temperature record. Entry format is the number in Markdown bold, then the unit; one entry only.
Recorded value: **210** °C
